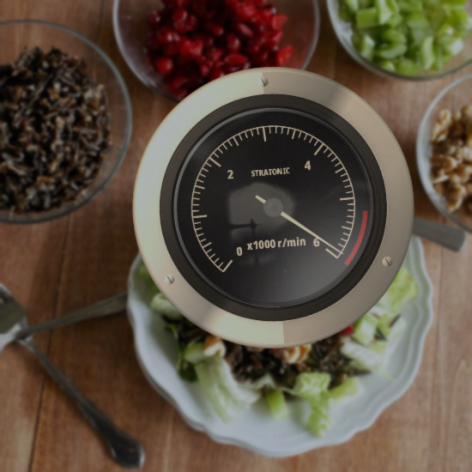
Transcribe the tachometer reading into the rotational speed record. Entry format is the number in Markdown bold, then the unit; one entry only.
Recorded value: **5900** rpm
